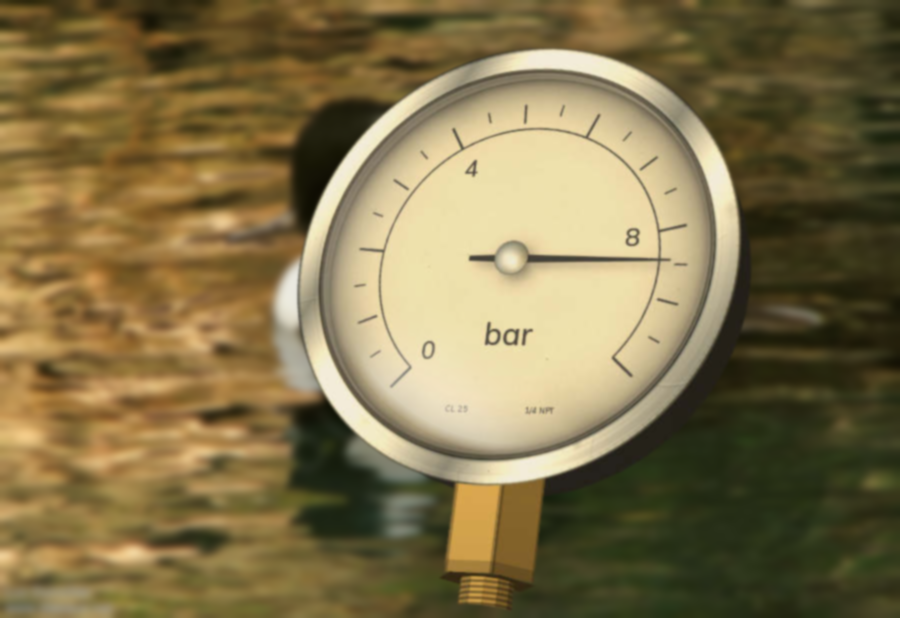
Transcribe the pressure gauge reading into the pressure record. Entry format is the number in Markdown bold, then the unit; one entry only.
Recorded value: **8.5** bar
